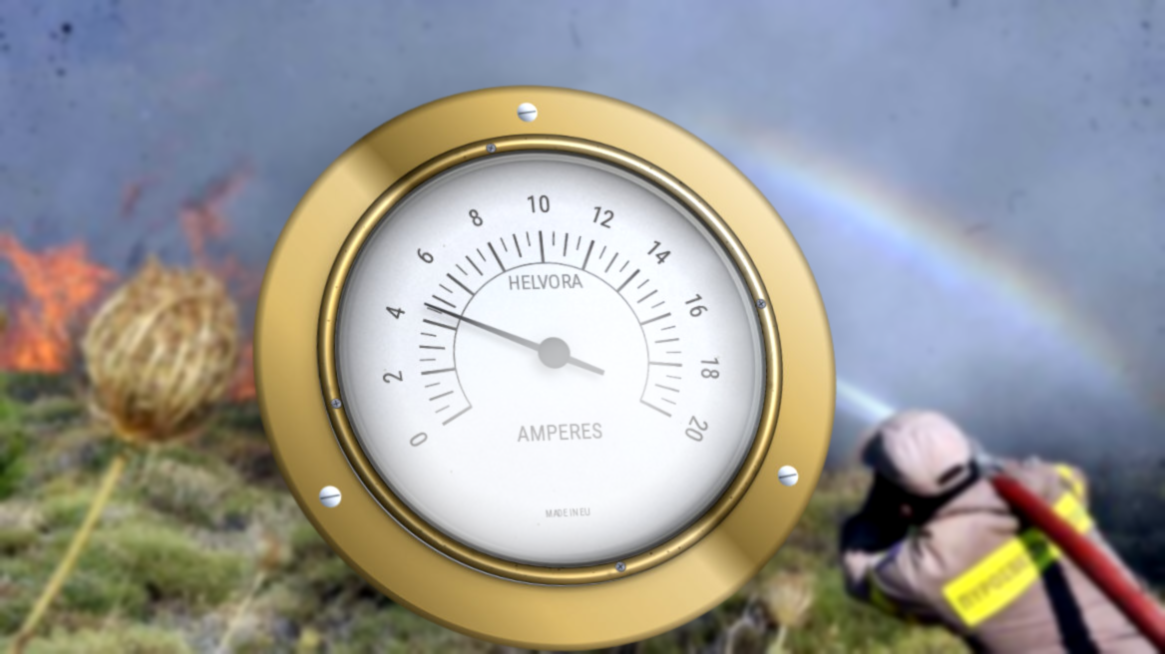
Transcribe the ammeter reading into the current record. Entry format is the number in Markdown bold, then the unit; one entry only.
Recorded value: **4.5** A
